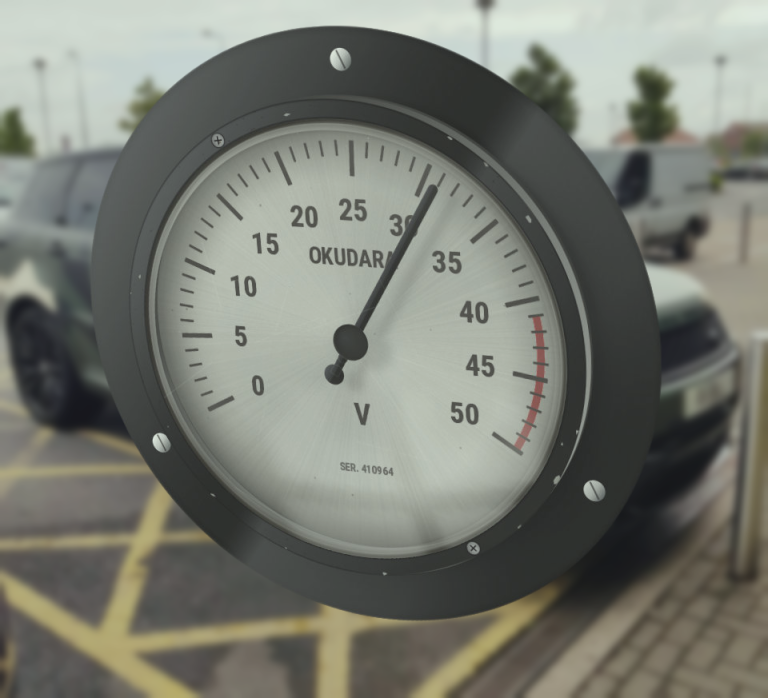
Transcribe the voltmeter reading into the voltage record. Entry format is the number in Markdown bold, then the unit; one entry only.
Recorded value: **31** V
